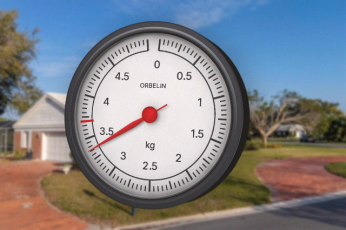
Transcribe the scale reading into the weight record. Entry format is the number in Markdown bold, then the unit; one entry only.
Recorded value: **3.35** kg
